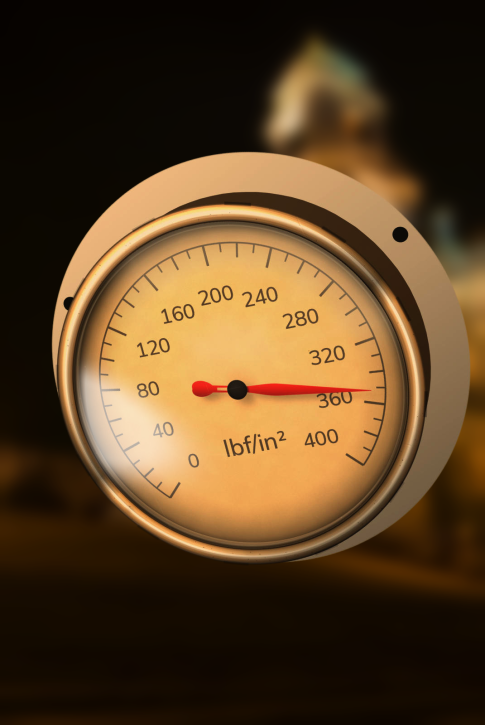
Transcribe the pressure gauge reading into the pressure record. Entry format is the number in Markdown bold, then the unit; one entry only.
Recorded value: **350** psi
